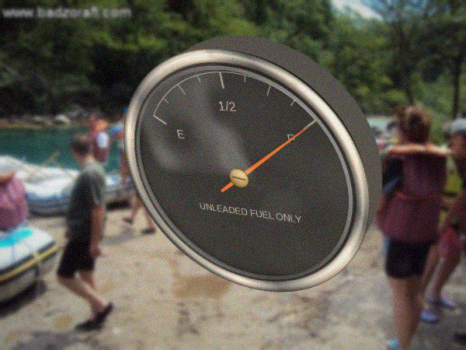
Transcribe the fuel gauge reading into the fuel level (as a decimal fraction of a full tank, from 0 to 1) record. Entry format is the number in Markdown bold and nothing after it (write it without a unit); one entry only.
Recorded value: **1**
